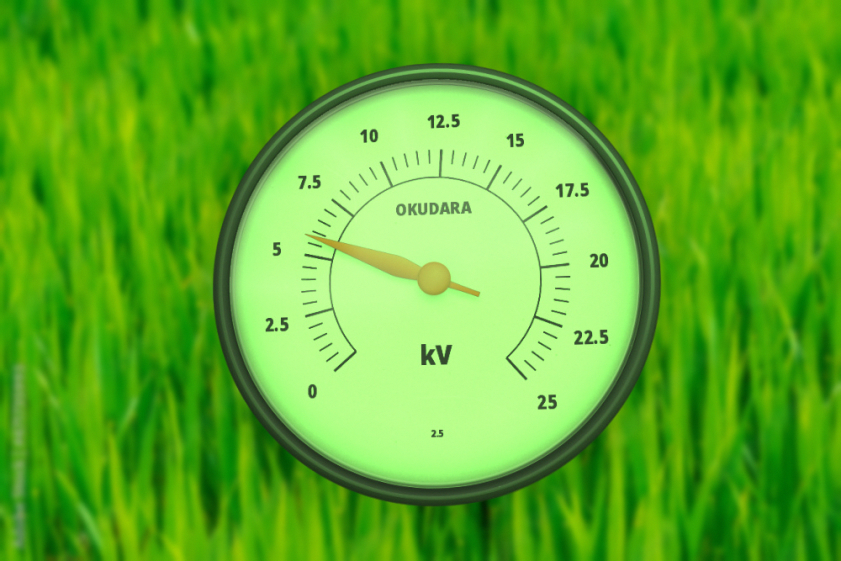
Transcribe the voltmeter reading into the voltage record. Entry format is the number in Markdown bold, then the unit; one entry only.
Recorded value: **5.75** kV
